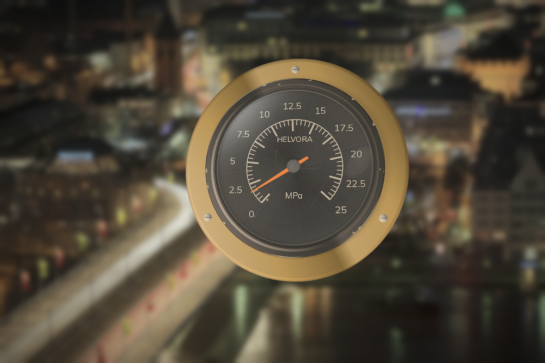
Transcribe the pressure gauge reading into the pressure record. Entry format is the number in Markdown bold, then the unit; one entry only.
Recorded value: **1.5** MPa
